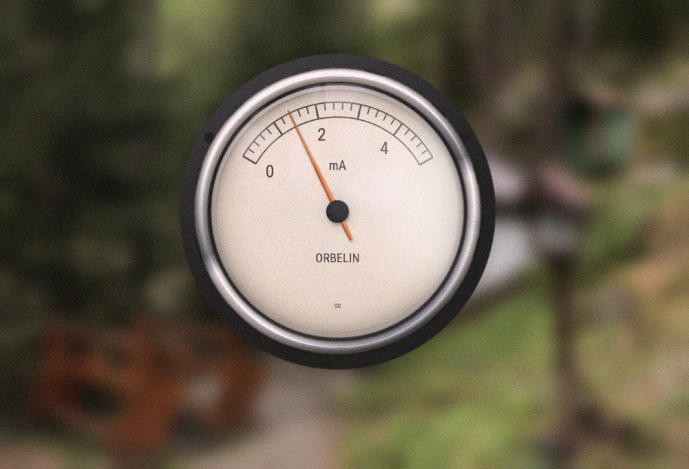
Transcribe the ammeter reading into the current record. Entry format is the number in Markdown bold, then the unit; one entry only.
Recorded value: **1.4** mA
